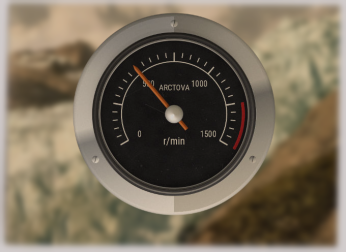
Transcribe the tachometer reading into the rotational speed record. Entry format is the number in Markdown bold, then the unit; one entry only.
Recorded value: **500** rpm
